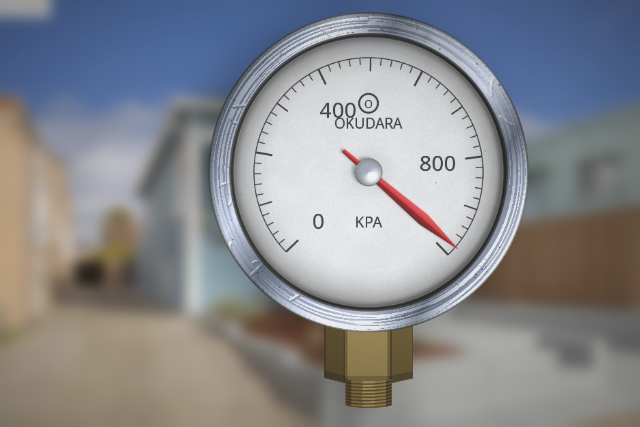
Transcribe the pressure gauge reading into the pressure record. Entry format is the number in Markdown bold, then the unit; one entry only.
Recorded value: **980** kPa
